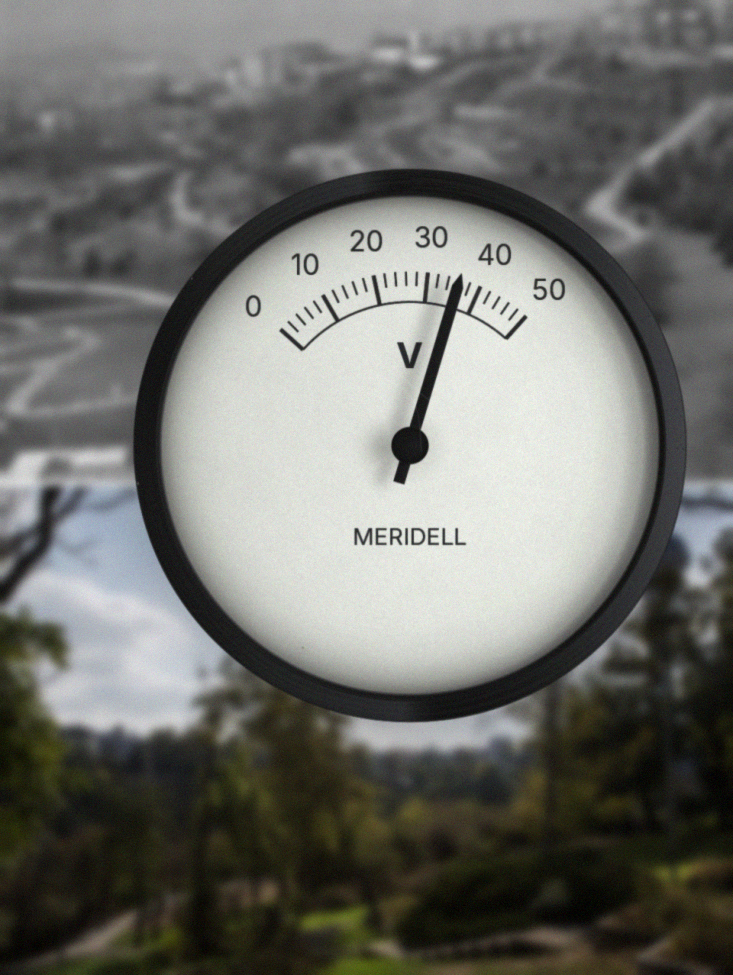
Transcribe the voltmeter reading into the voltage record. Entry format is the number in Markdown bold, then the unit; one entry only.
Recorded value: **36** V
